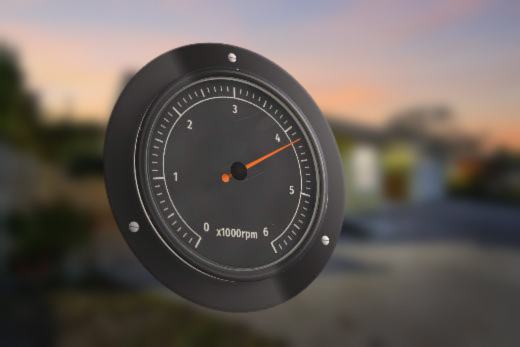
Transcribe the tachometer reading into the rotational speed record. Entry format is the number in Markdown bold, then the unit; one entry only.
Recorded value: **4200** rpm
